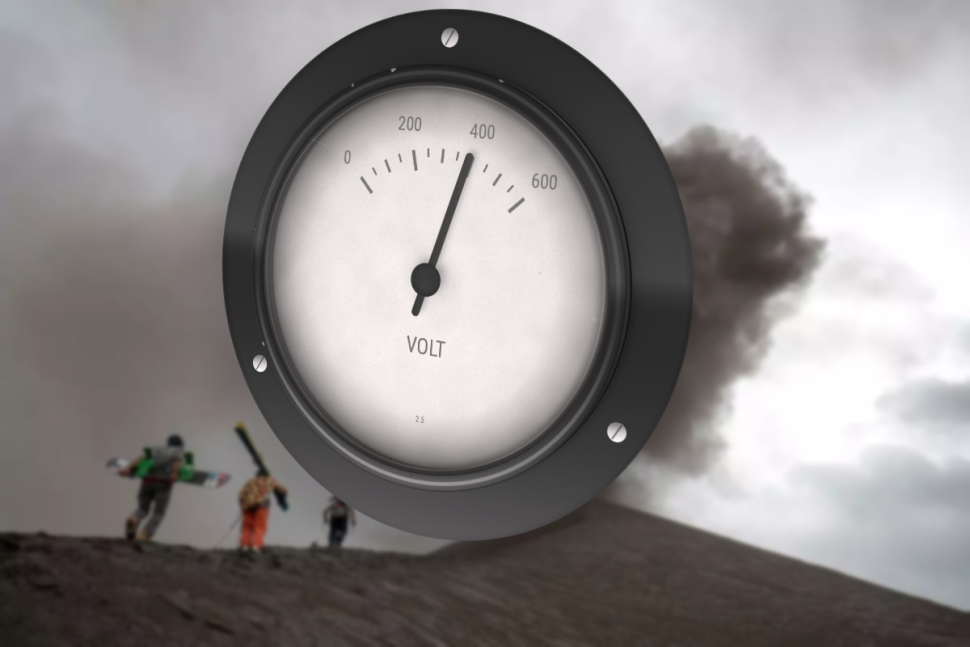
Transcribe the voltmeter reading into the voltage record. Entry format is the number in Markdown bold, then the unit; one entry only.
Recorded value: **400** V
